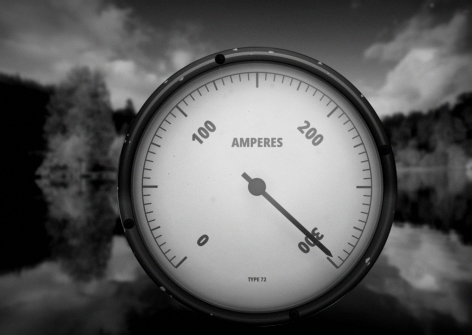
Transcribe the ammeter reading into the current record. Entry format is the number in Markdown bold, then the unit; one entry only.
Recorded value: **297.5** A
